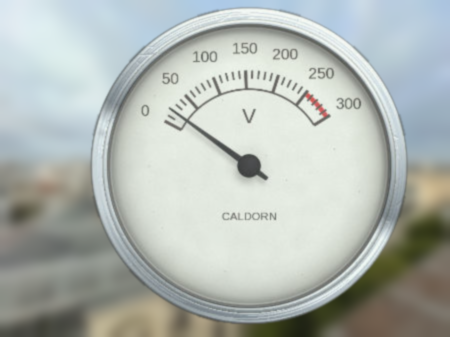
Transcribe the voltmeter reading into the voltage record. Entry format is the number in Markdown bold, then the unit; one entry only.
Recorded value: **20** V
